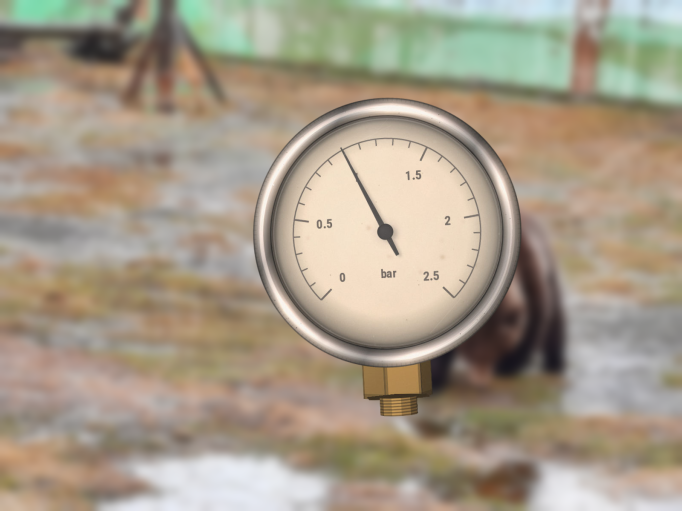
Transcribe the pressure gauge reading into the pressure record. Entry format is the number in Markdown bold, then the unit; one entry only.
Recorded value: **1** bar
